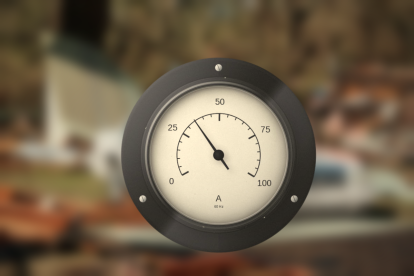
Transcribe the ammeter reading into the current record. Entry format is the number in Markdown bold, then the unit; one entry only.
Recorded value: **35** A
